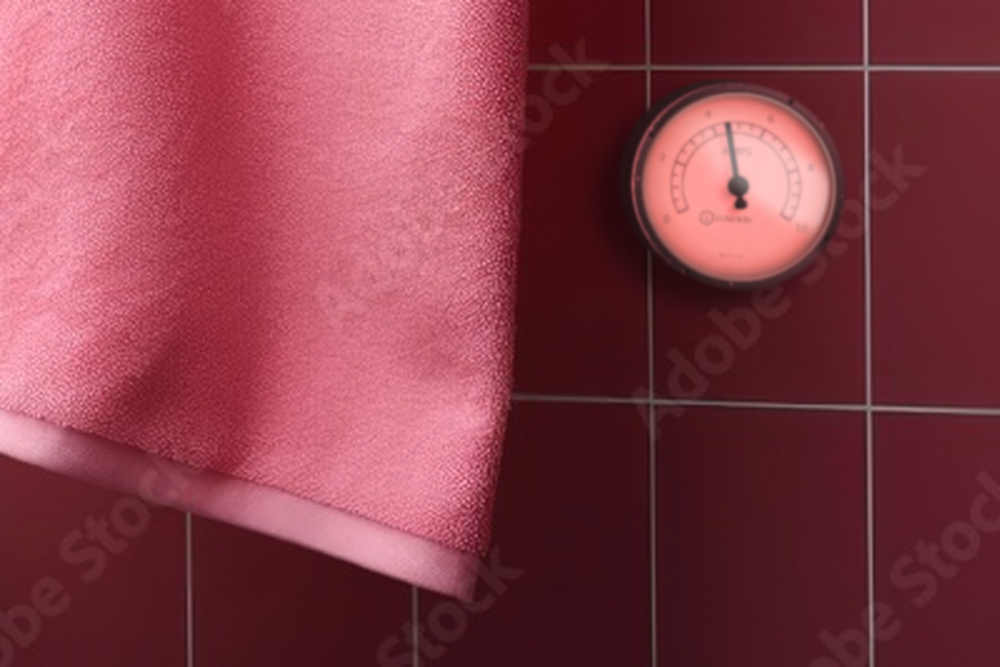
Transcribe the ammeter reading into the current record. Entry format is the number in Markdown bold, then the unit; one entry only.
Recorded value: **4.5** A
